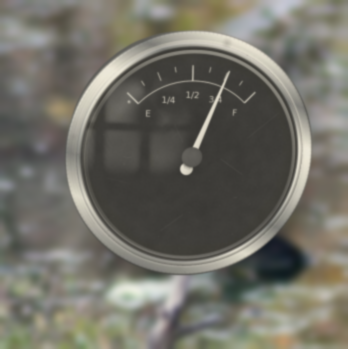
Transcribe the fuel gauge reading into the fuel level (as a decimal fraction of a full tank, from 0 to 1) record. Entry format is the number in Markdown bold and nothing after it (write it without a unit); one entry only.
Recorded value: **0.75**
